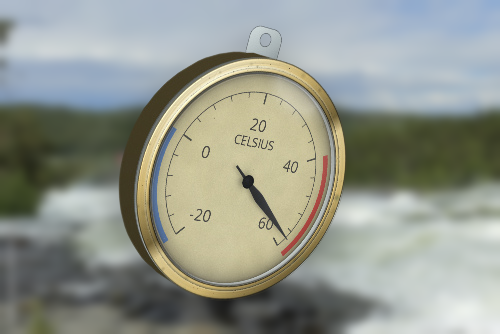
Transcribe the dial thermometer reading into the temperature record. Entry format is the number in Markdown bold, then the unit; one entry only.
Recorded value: **58** °C
